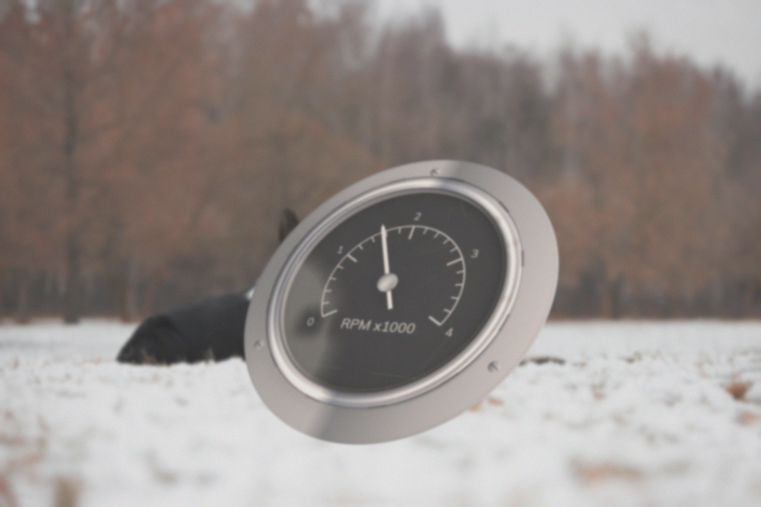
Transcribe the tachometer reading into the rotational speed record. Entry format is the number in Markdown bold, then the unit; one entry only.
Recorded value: **1600** rpm
